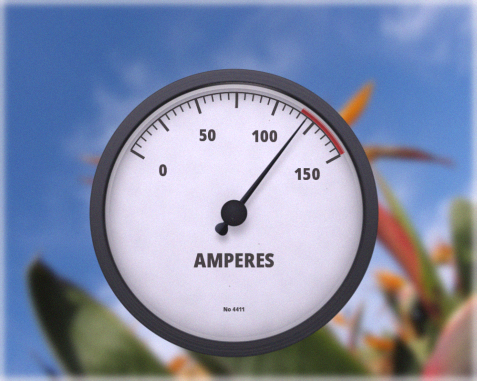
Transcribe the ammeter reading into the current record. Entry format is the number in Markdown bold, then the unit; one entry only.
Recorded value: **120** A
